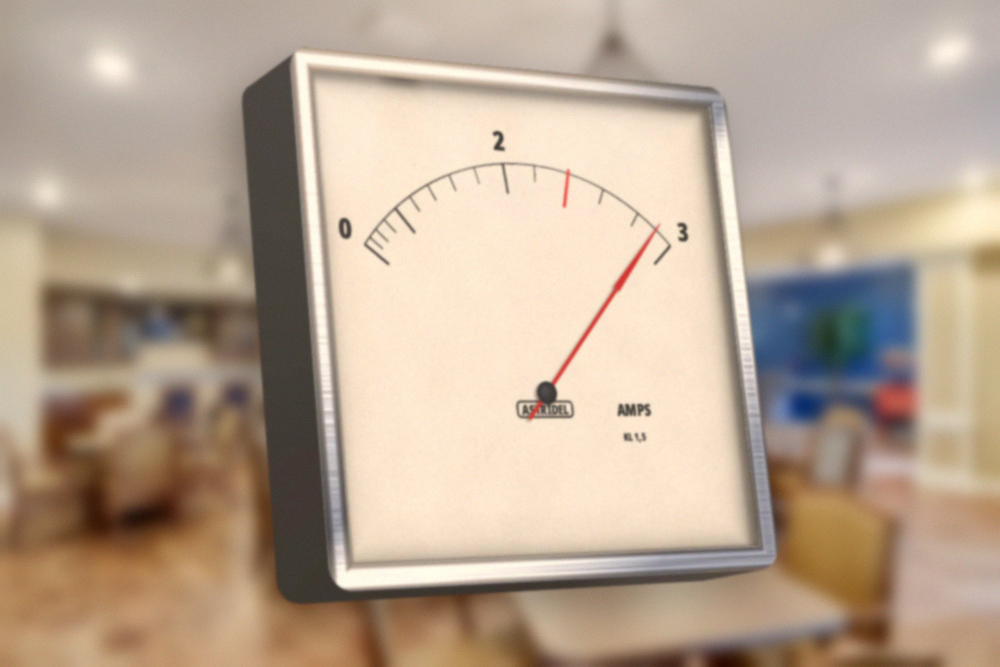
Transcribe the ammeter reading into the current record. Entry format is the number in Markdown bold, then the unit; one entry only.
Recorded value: **2.9** A
